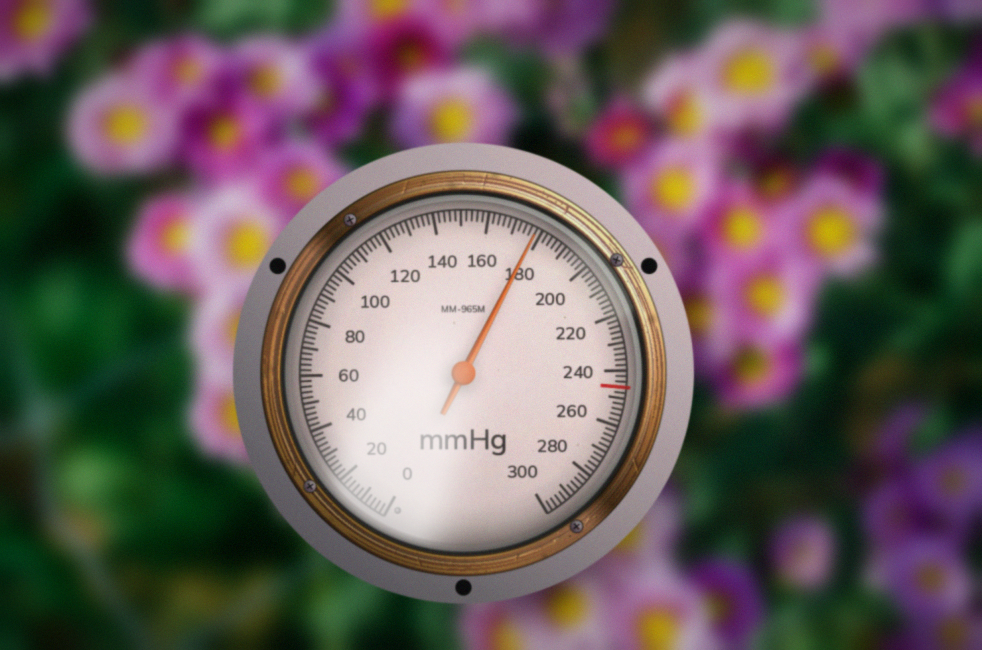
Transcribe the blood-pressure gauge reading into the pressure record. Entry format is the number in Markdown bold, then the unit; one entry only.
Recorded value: **178** mmHg
